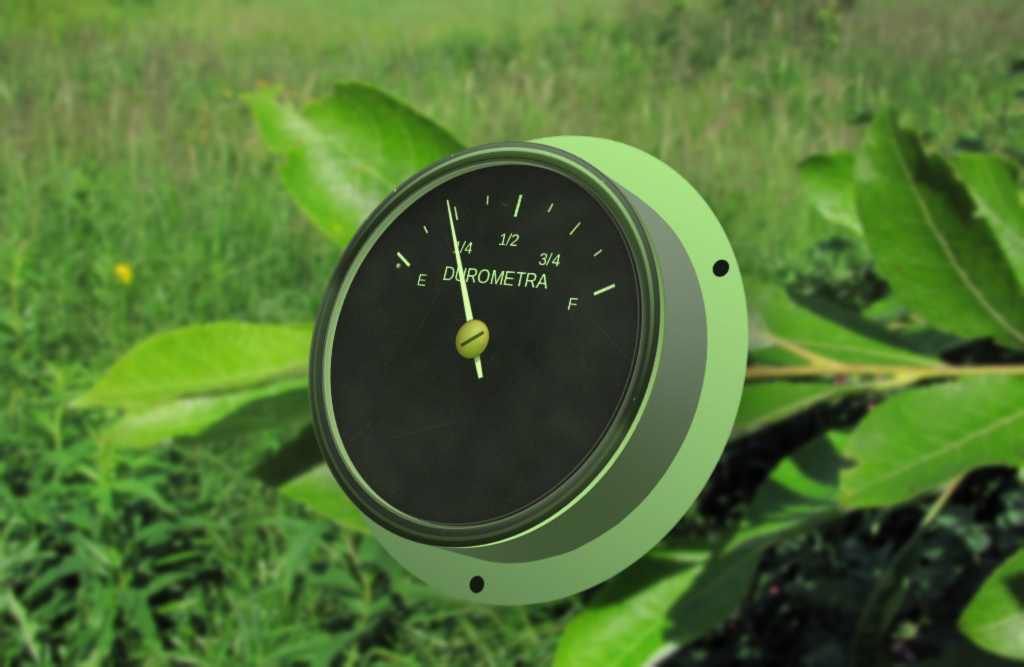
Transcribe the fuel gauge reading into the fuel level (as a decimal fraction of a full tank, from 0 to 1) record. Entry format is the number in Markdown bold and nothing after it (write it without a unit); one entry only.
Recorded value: **0.25**
